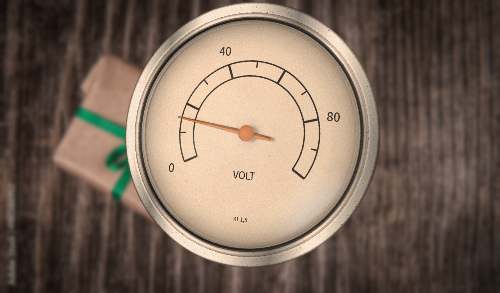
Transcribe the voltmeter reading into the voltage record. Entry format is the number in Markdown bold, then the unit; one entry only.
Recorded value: **15** V
